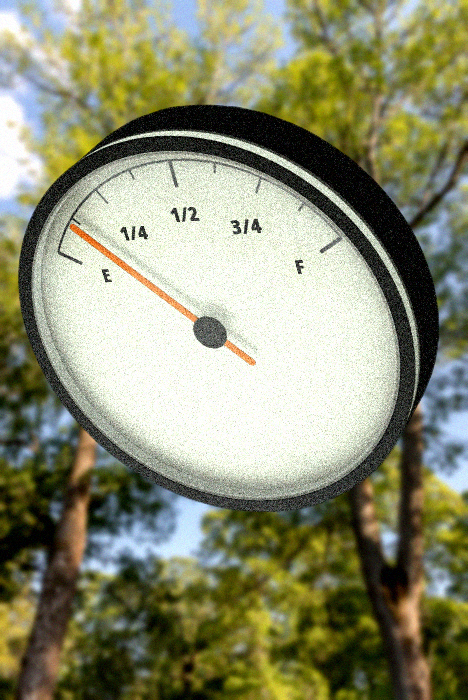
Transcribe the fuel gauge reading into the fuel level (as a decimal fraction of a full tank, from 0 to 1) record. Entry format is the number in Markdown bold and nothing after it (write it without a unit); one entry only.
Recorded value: **0.125**
